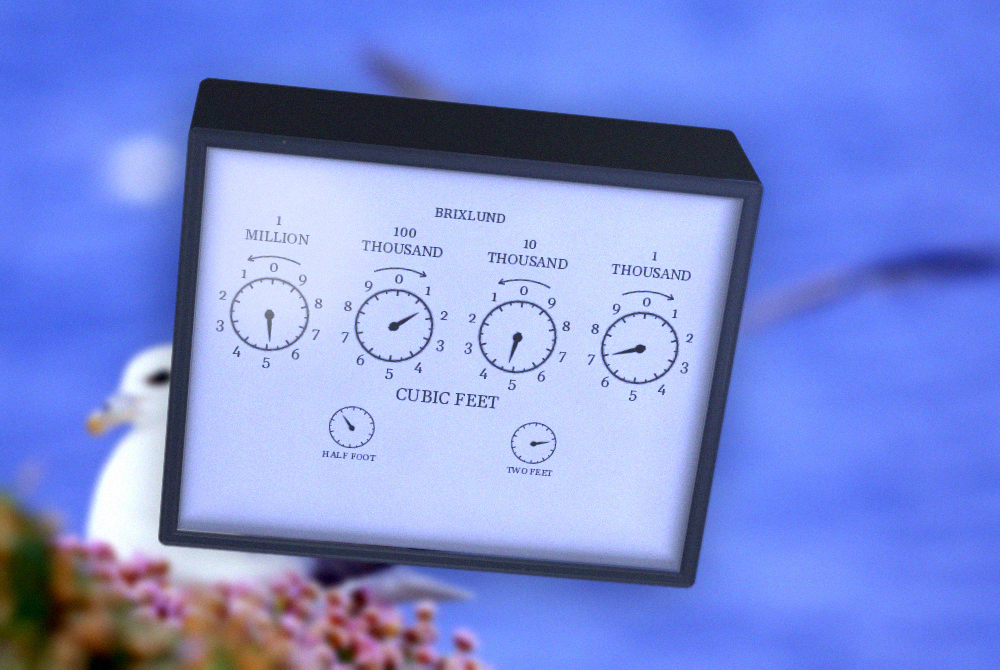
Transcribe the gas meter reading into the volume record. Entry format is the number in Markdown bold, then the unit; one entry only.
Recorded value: **514700** ft³
